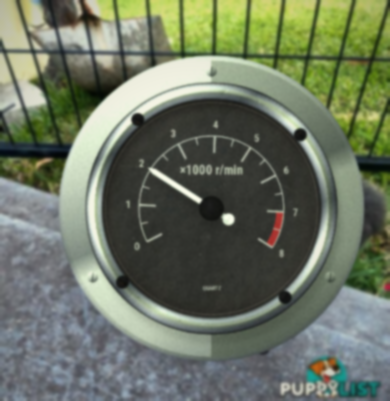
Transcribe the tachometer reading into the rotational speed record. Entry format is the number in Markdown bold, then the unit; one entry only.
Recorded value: **2000** rpm
